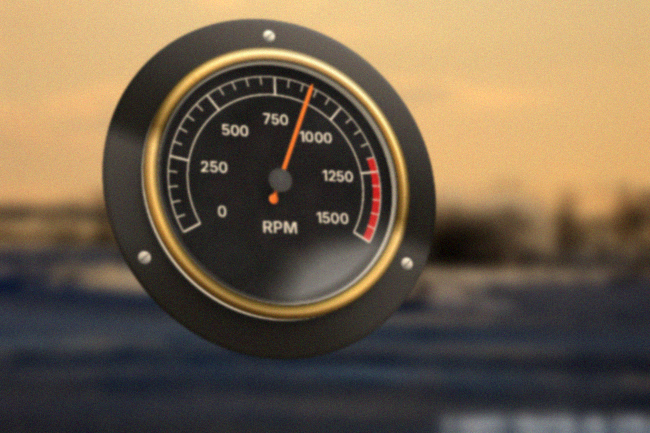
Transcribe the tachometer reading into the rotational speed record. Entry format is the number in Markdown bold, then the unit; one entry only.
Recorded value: **875** rpm
